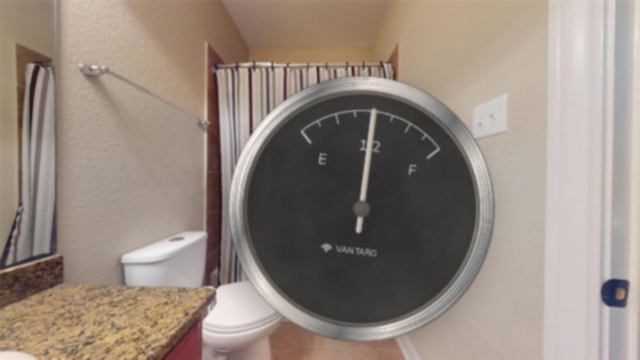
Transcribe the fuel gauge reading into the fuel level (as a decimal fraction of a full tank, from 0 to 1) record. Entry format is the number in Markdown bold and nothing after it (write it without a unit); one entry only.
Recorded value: **0.5**
